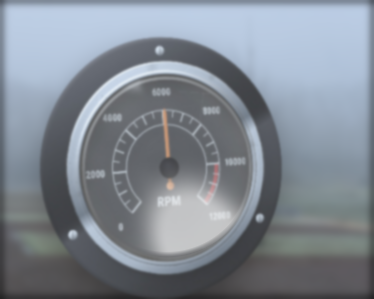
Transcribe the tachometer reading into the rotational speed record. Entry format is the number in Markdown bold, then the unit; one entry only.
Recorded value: **6000** rpm
